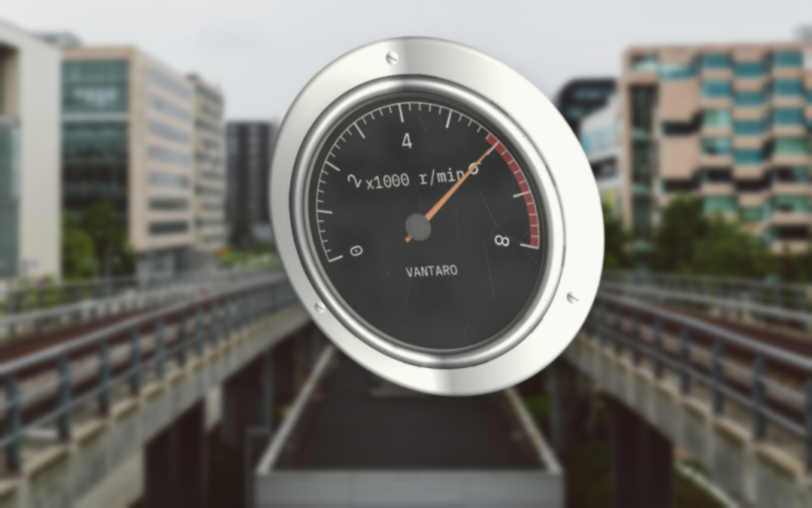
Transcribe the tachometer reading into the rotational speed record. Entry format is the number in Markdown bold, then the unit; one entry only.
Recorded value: **6000** rpm
